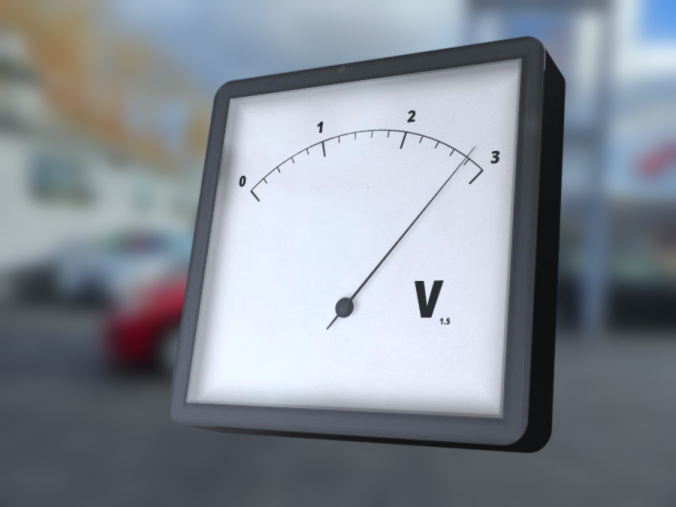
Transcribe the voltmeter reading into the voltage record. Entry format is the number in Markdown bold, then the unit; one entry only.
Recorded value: **2.8** V
